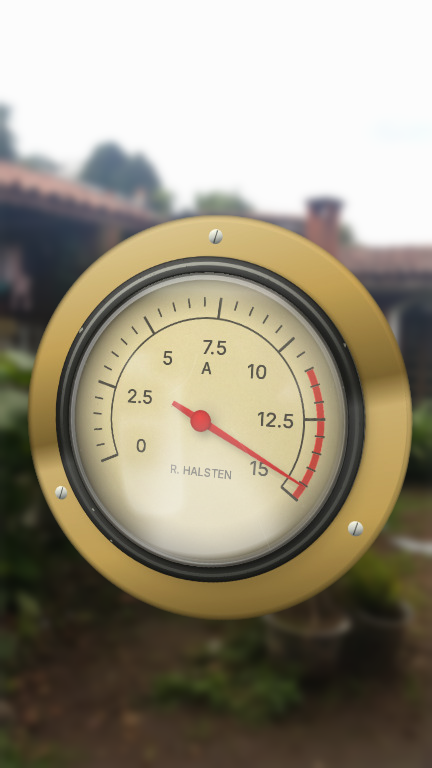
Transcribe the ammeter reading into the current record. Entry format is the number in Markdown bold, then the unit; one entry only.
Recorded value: **14.5** A
